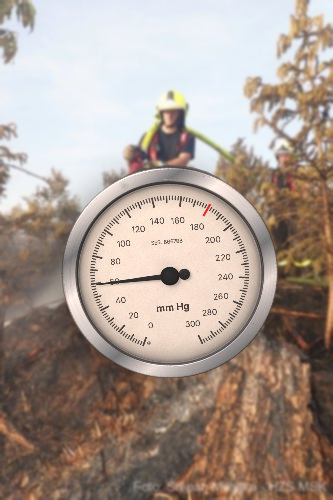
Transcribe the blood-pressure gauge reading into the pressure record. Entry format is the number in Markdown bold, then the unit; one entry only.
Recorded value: **60** mmHg
